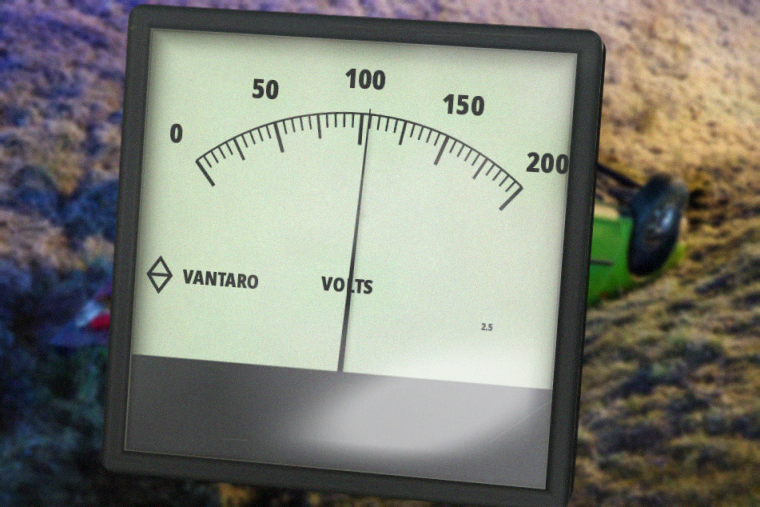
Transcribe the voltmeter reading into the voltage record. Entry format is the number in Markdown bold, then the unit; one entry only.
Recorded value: **105** V
